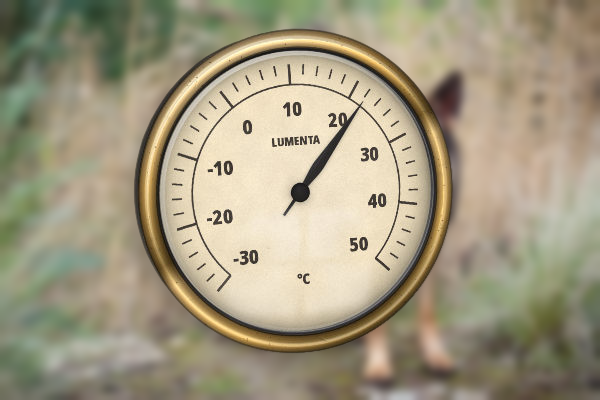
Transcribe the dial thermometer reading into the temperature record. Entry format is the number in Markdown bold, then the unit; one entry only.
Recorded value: **22** °C
